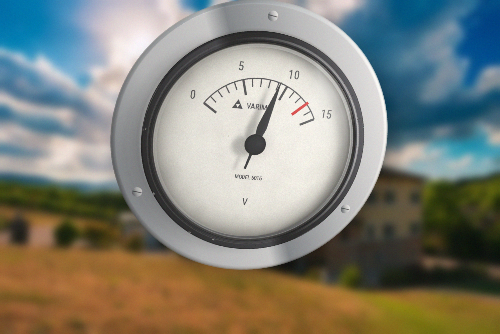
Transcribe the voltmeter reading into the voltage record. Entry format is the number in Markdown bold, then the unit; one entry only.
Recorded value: **9** V
